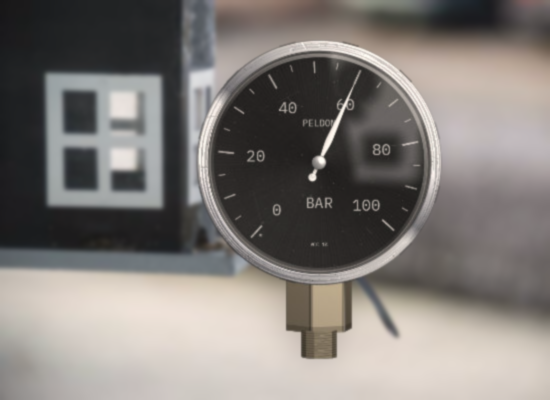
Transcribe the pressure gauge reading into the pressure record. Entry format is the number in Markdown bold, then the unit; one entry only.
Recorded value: **60** bar
